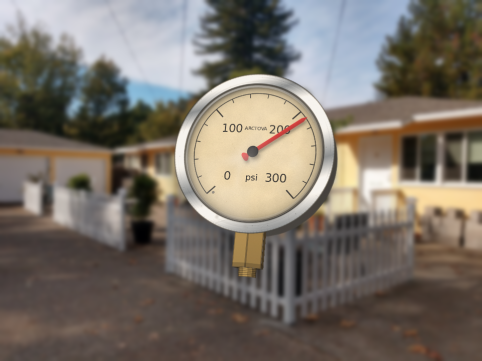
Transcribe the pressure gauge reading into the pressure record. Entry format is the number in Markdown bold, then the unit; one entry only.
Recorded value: **210** psi
